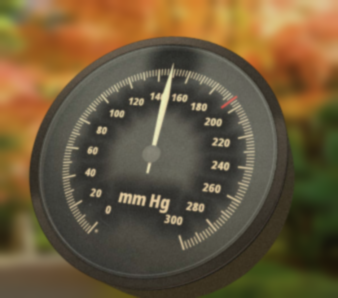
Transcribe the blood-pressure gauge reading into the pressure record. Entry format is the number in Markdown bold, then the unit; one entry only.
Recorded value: **150** mmHg
